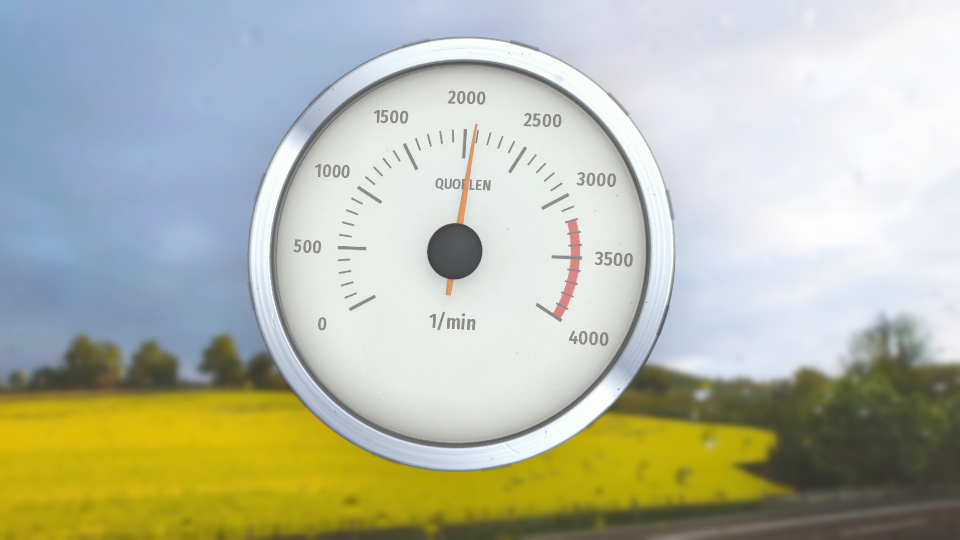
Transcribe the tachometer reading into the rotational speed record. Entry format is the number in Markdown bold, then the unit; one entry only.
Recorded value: **2100** rpm
